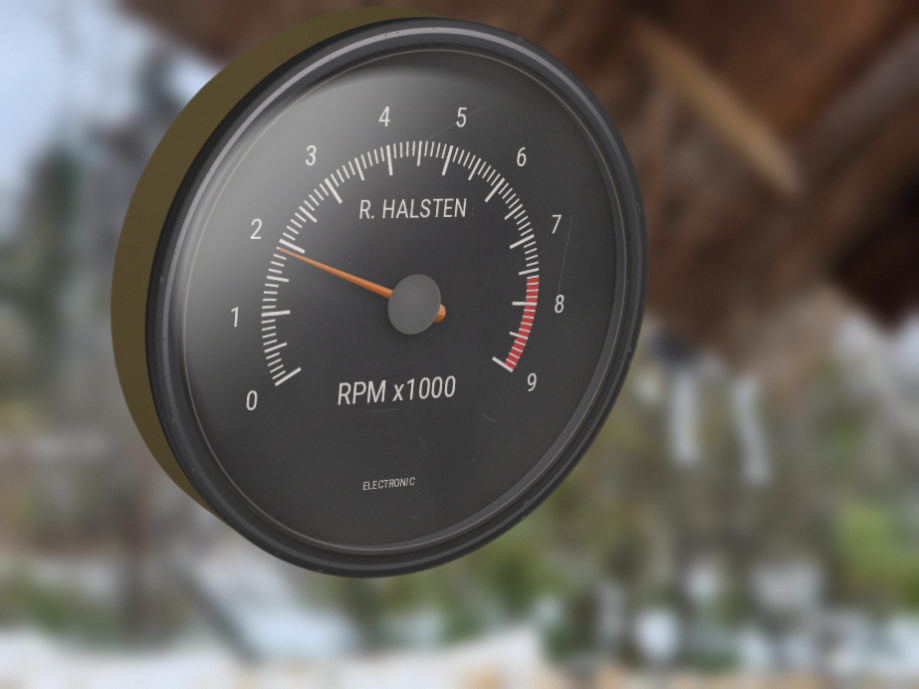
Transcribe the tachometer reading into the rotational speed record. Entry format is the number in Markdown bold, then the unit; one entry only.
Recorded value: **1900** rpm
